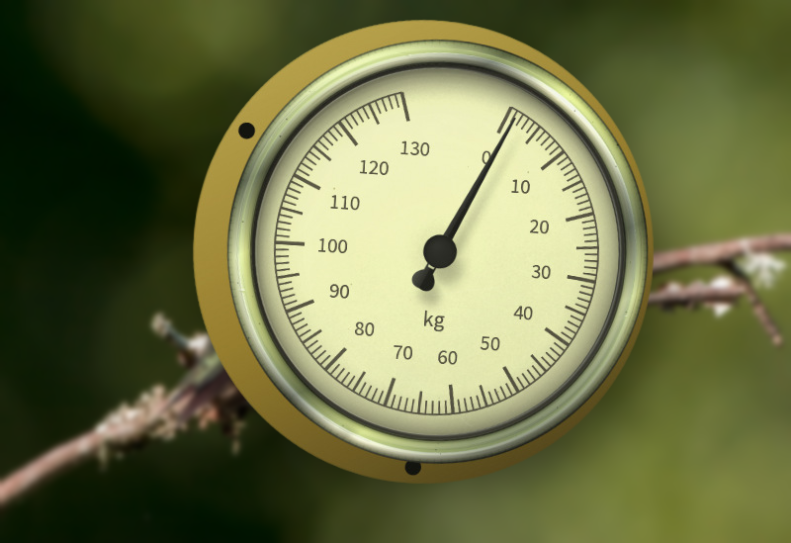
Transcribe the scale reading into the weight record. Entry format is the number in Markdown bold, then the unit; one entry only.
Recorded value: **1** kg
